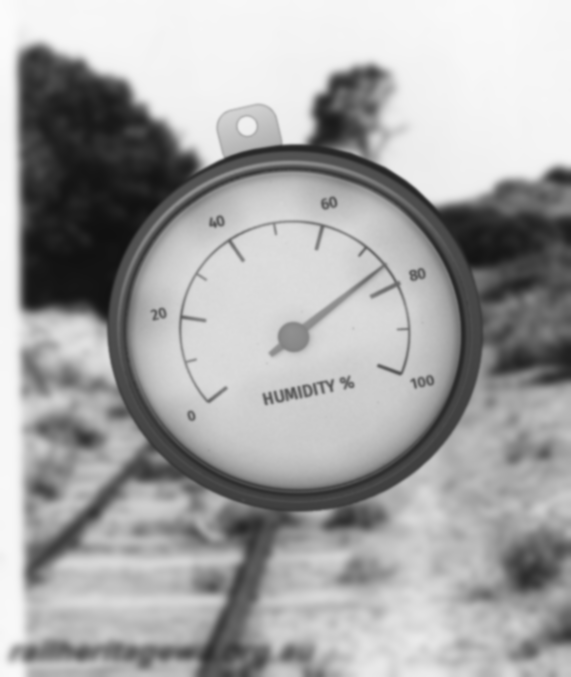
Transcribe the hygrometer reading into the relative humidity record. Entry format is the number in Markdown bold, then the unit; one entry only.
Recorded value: **75** %
